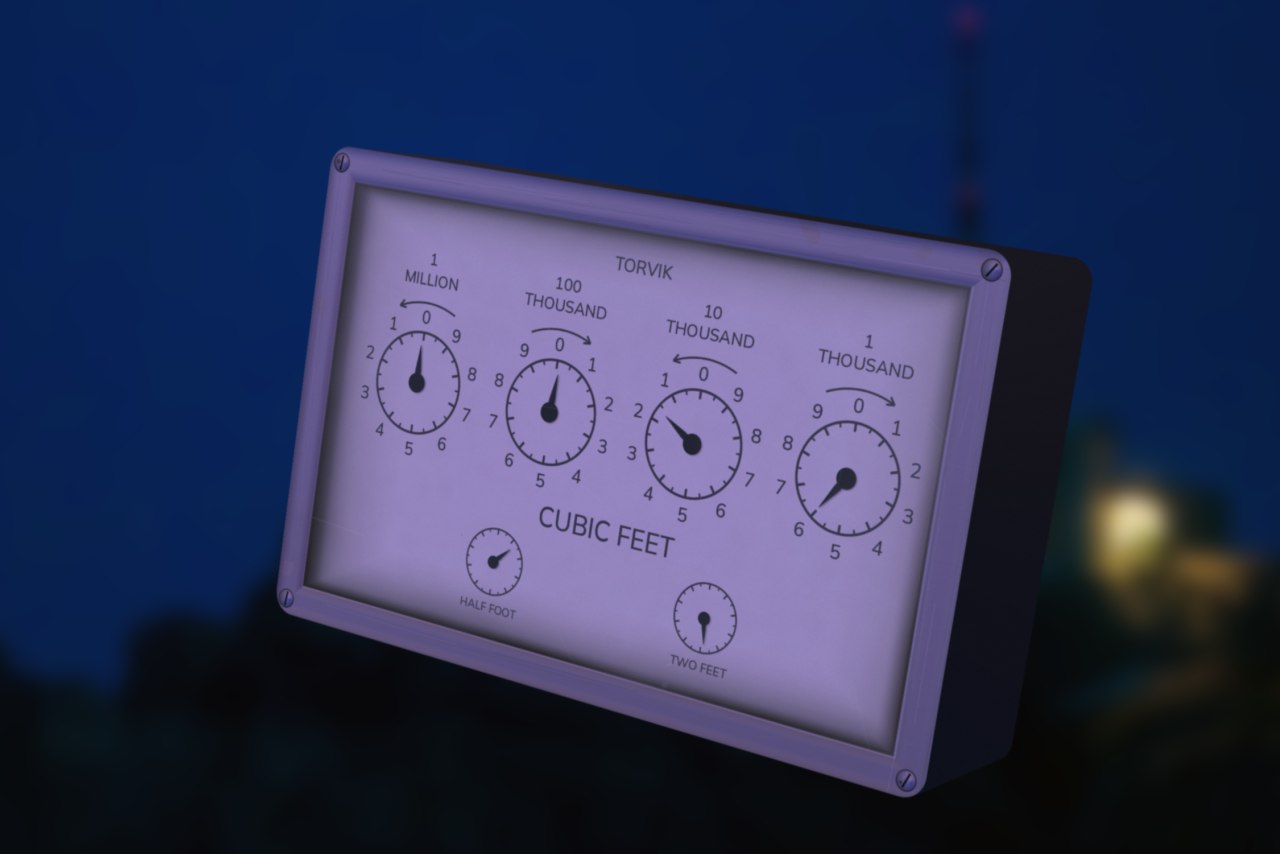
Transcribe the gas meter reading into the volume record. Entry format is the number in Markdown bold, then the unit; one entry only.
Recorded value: **1600** ft³
